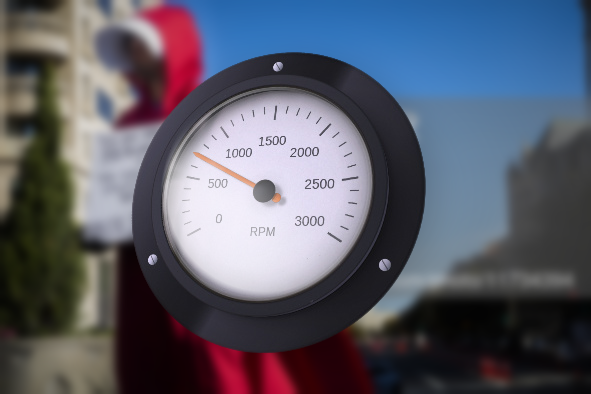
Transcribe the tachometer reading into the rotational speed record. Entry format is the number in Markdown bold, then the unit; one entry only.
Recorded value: **700** rpm
